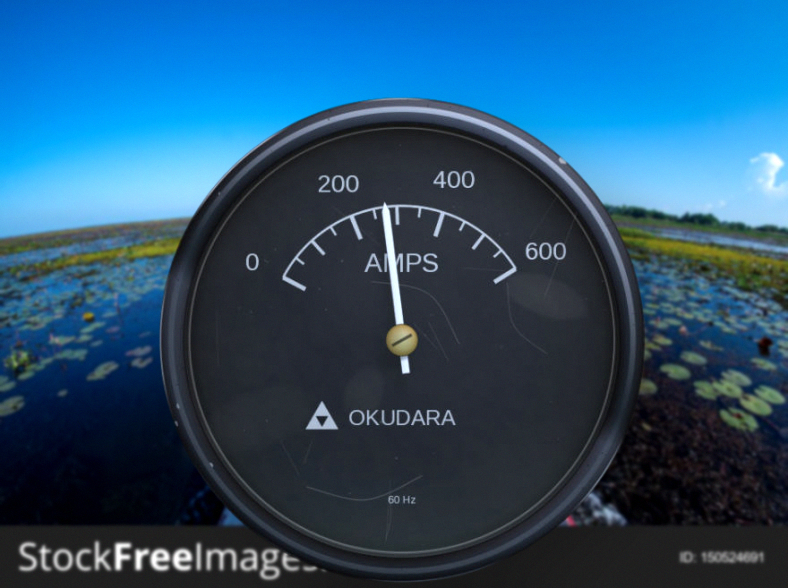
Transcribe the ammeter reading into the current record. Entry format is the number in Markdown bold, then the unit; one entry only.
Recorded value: **275** A
